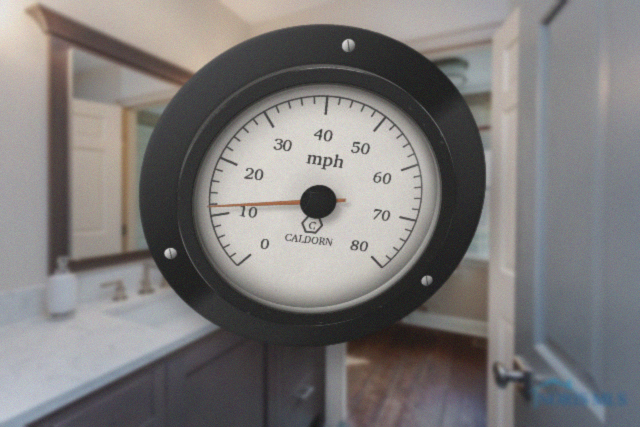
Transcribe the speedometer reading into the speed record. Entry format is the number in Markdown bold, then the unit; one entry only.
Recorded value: **12** mph
